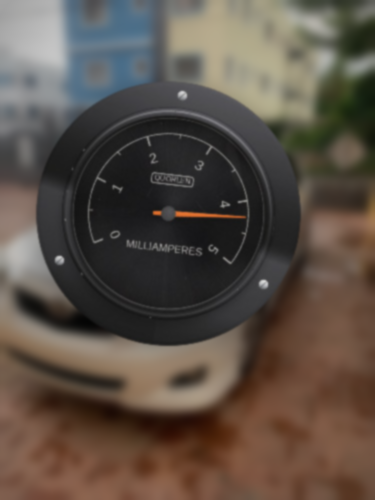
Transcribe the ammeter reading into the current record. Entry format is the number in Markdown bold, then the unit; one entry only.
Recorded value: **4.25** mA
